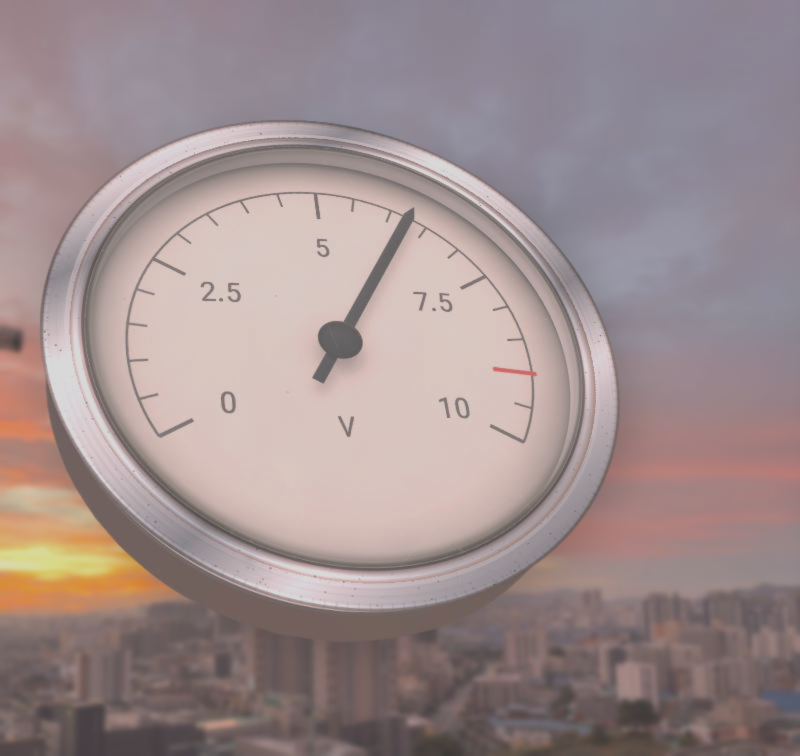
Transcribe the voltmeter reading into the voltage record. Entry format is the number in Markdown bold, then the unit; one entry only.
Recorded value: **6.25** V
